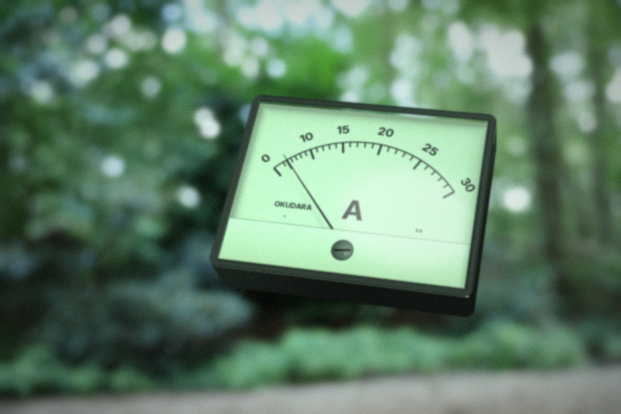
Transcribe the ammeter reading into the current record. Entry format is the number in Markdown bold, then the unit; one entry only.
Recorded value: **5** A
